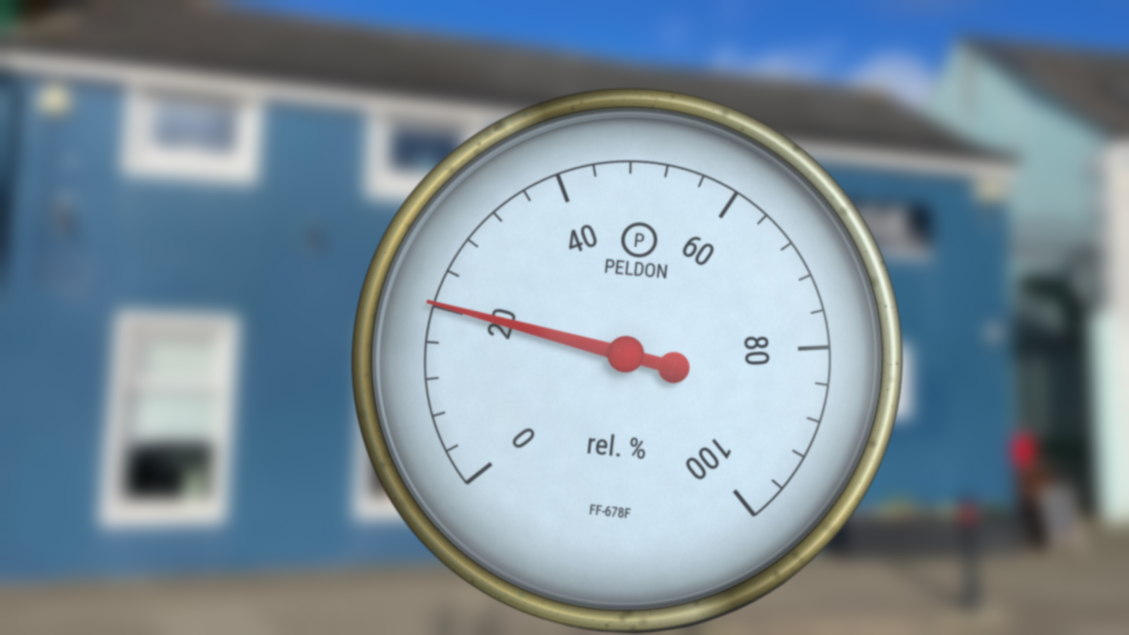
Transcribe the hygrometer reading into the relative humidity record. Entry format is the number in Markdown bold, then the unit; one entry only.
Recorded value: **20** %
